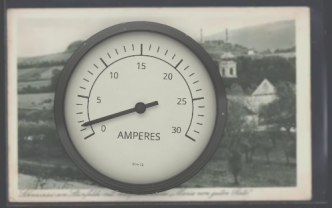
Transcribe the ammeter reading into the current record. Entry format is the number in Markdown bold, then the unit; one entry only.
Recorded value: **1.5** A
